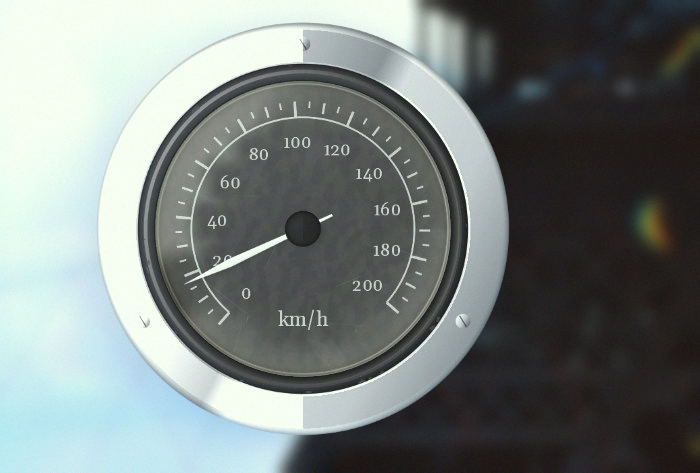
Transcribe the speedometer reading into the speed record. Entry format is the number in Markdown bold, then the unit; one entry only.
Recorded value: **17.5** km/h
